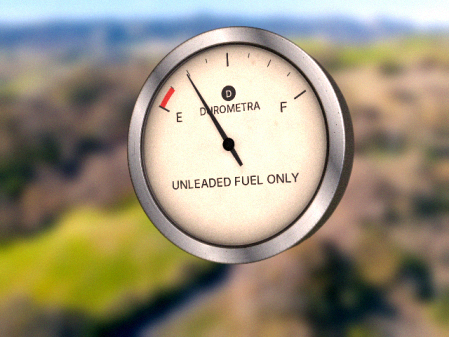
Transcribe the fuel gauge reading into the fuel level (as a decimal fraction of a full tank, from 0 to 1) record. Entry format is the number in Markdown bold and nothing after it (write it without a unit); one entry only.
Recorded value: **0.25**
